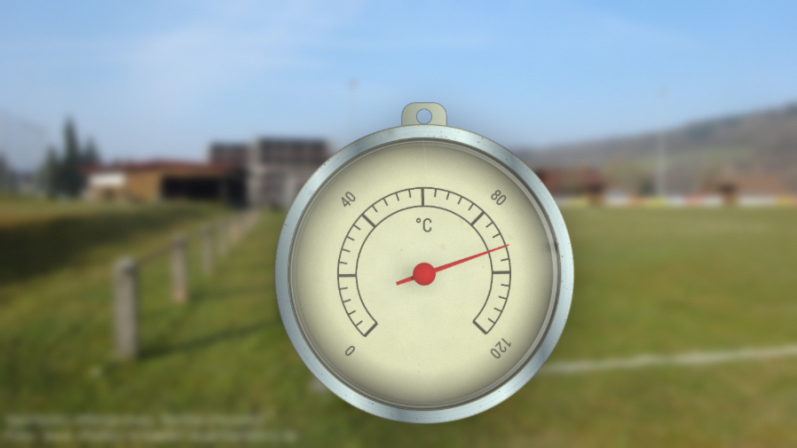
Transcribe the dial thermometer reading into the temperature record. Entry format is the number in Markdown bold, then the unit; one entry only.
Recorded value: **92** °C
